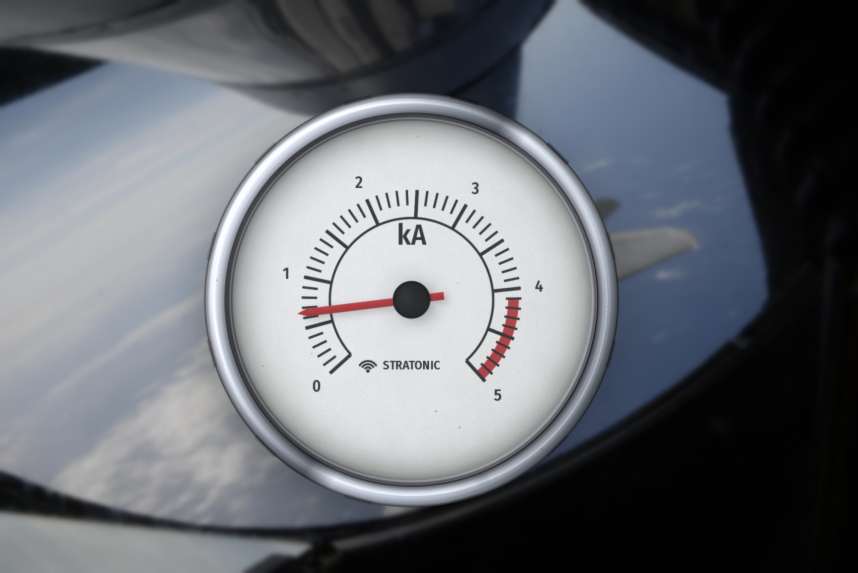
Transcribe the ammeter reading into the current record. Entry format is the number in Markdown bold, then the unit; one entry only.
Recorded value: **0.65** kA
